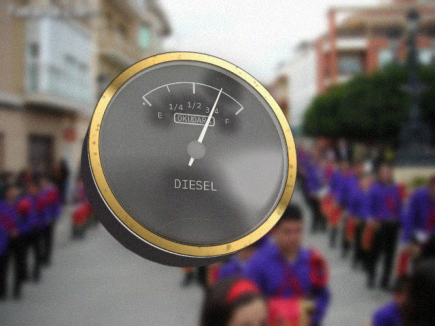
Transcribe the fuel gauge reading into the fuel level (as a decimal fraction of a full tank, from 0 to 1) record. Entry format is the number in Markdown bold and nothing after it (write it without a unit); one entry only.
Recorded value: **0.75**
